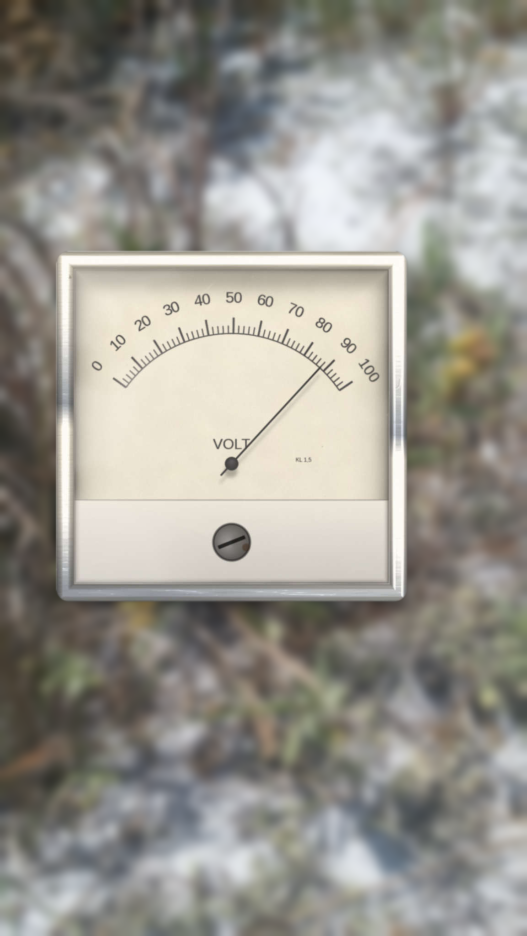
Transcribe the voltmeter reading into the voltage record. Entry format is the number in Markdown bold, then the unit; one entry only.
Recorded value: **88** V
